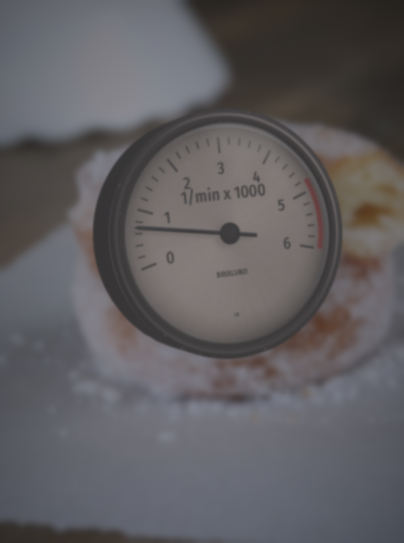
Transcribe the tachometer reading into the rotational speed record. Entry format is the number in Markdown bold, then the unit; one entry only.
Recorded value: **700** rpm
